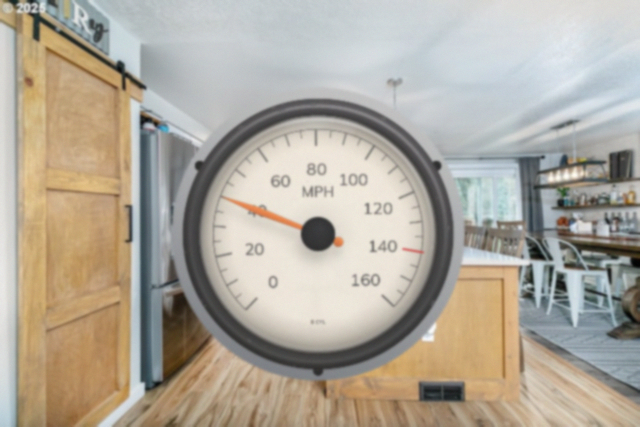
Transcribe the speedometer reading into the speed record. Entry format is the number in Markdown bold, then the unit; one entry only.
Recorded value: **40** mph
